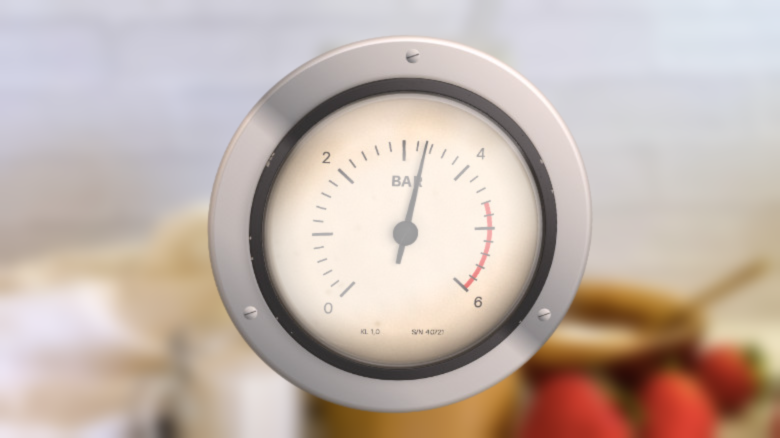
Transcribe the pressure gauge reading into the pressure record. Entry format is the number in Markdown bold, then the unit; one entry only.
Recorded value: **3.3** bar
